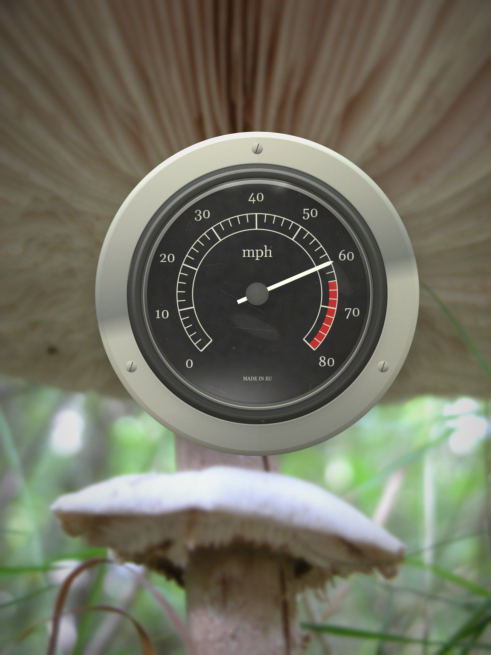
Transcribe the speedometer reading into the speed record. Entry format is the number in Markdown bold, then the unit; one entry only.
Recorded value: **60** mph
